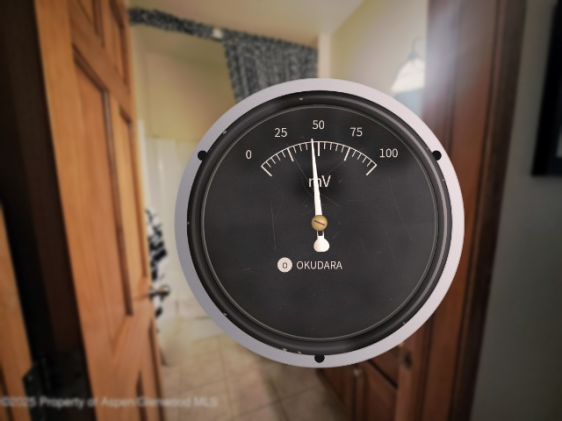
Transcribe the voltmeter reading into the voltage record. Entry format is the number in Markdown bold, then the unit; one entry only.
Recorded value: **45** mV
